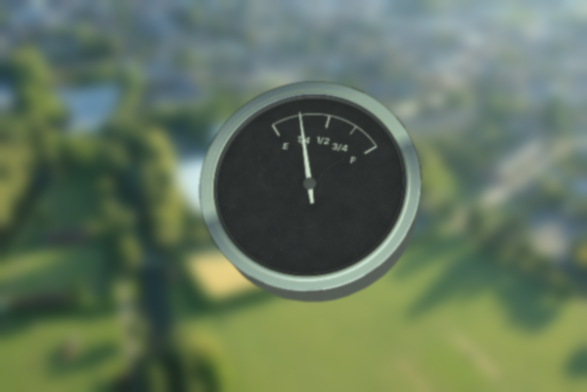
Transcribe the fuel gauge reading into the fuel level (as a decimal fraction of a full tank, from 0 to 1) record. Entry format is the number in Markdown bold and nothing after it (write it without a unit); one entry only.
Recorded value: **0.25**
